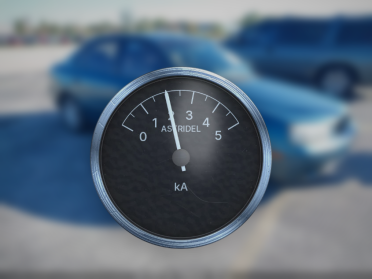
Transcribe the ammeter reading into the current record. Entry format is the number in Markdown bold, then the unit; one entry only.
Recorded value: **2** kA
